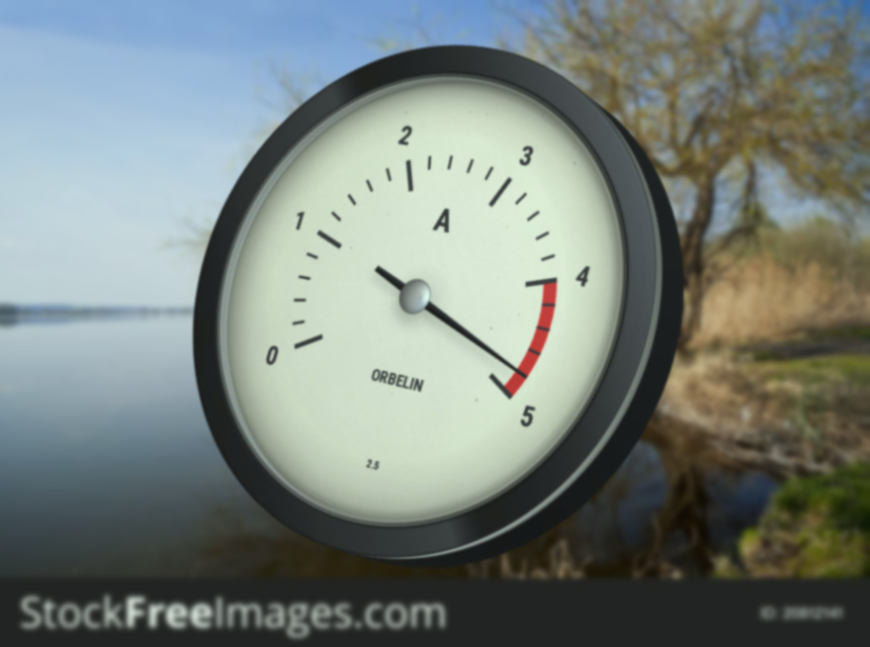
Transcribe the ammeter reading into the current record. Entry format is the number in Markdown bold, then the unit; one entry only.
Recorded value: **4.8** A
